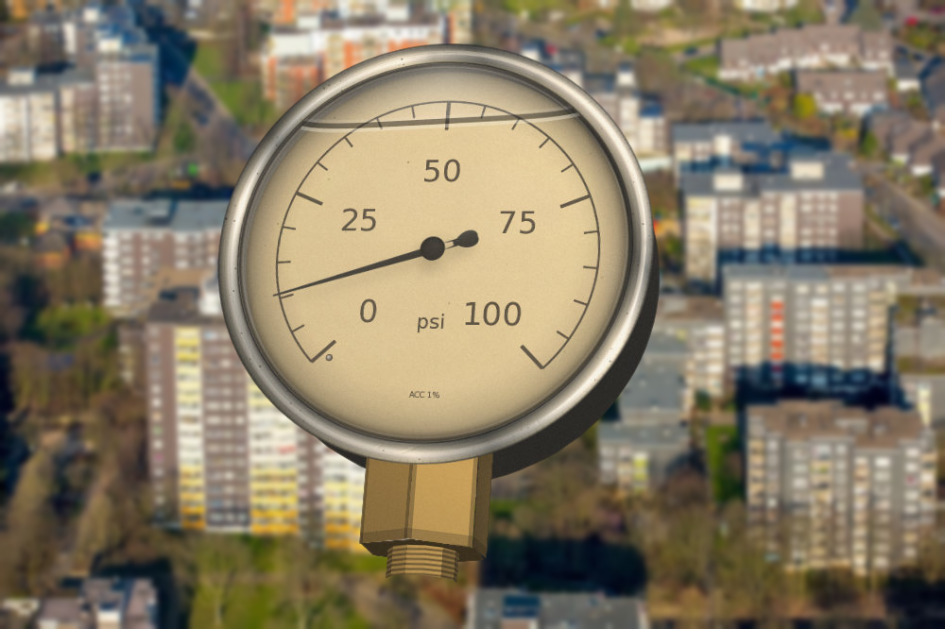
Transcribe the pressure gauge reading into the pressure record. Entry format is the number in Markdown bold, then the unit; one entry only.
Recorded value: **10** psi
